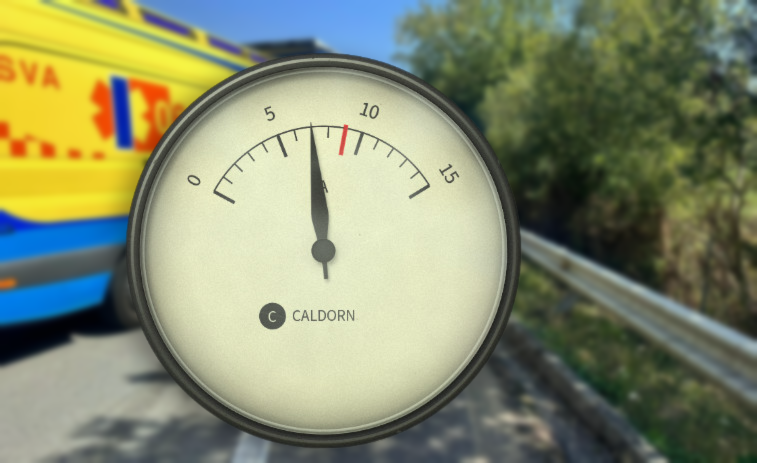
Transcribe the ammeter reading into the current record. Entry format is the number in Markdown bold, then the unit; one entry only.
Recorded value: **7** A
